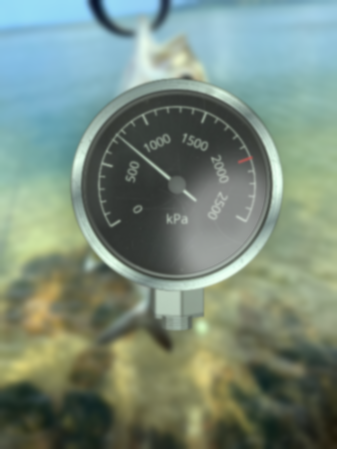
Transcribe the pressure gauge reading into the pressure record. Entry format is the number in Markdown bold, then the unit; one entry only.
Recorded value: **750** kPa
